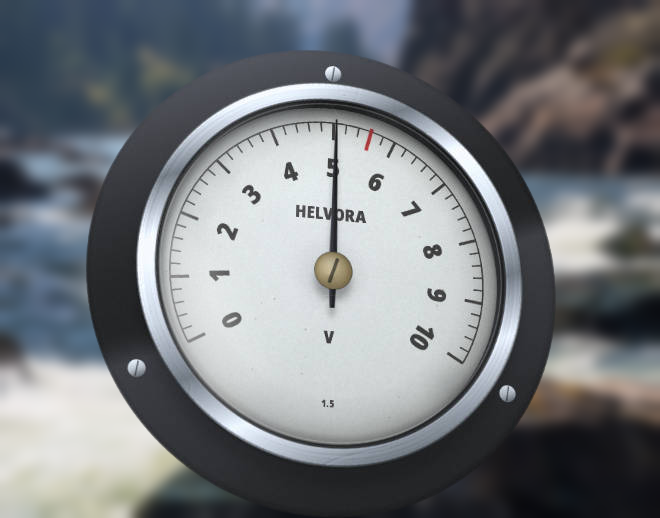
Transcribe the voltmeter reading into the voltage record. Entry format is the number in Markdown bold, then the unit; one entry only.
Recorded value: **5** V
